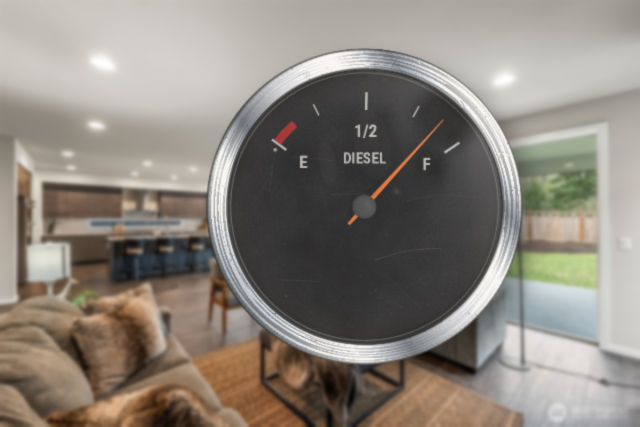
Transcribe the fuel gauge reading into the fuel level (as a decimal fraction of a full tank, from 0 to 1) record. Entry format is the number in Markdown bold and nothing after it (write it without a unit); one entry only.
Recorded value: **0.875**
